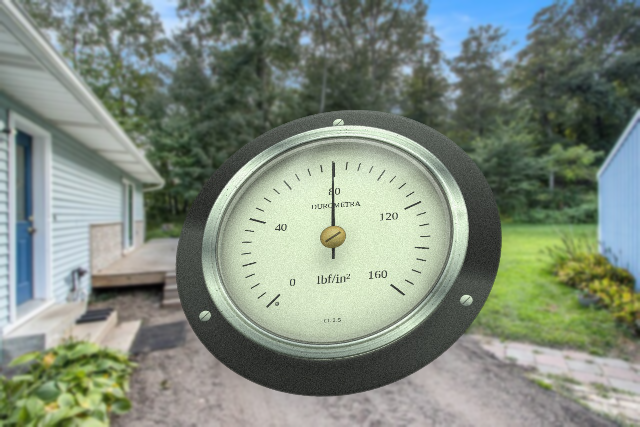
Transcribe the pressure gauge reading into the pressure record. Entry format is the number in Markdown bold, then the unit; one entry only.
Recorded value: **80** psi
